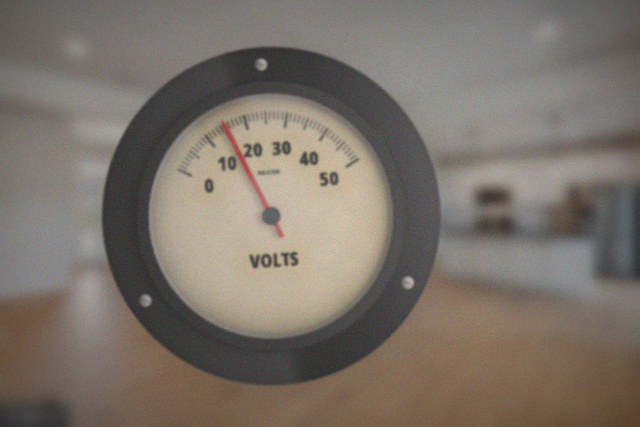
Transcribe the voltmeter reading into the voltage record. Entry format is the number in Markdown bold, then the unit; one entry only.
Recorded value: **15** V
